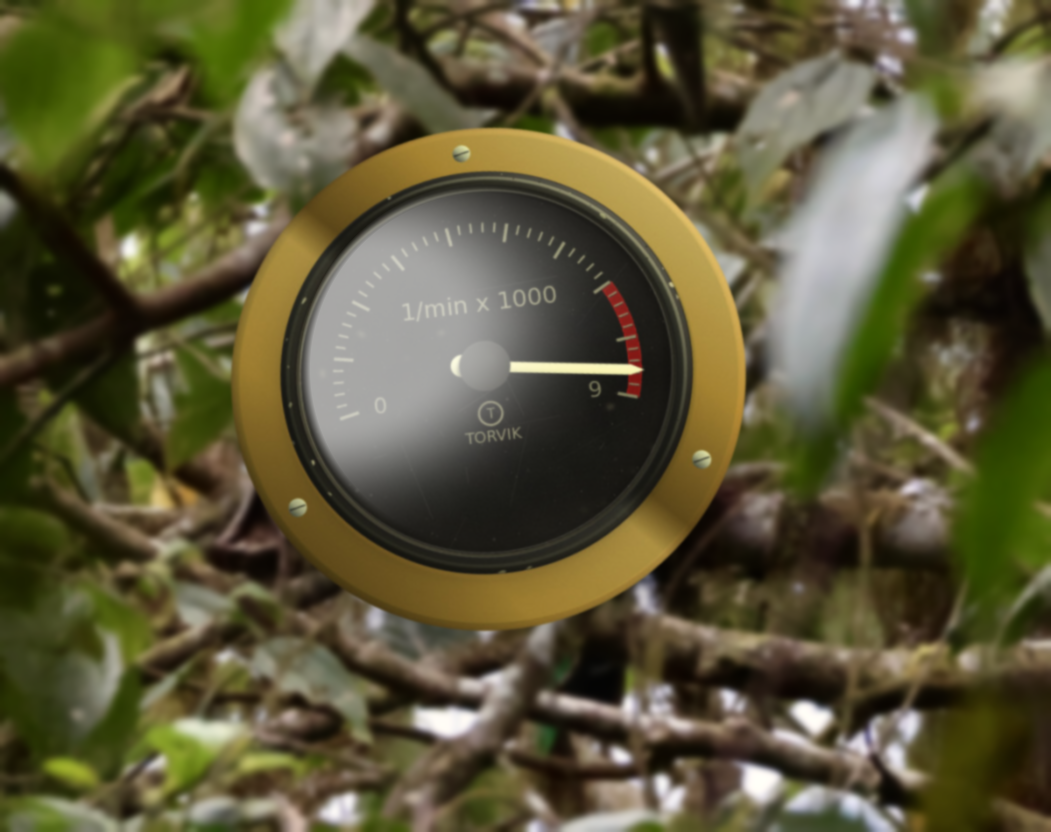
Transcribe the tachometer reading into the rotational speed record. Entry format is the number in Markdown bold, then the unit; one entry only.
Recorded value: **8600** rpm
